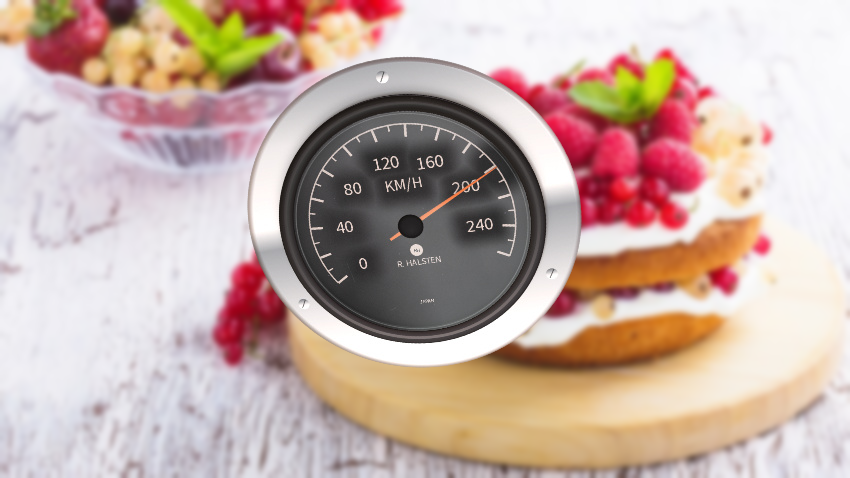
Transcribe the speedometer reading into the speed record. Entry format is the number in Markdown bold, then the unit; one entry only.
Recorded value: **200** km/h
